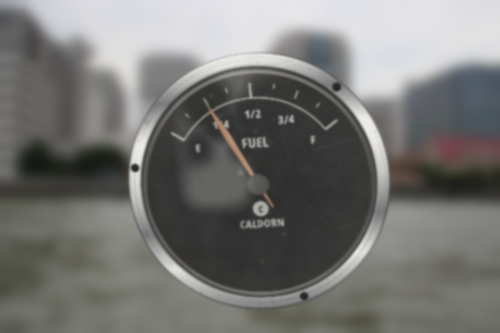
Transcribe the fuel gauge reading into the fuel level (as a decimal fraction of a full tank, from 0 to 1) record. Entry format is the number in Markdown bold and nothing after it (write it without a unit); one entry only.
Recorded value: **0.25**
